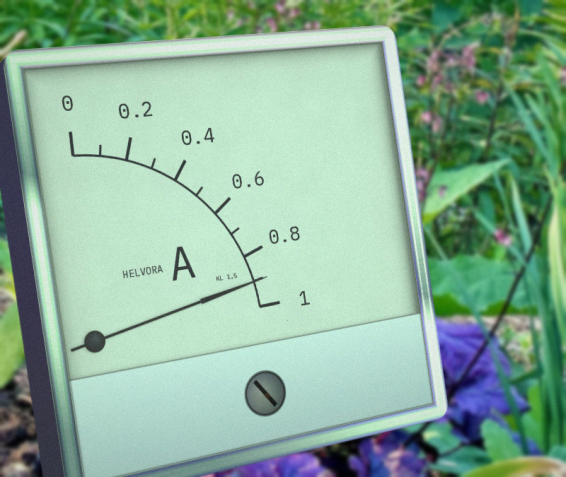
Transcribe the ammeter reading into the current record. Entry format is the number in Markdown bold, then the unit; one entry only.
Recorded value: **0.9** A
